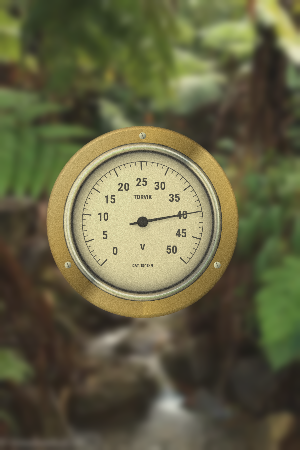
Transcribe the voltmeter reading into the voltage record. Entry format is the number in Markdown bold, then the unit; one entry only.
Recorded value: **40** V
